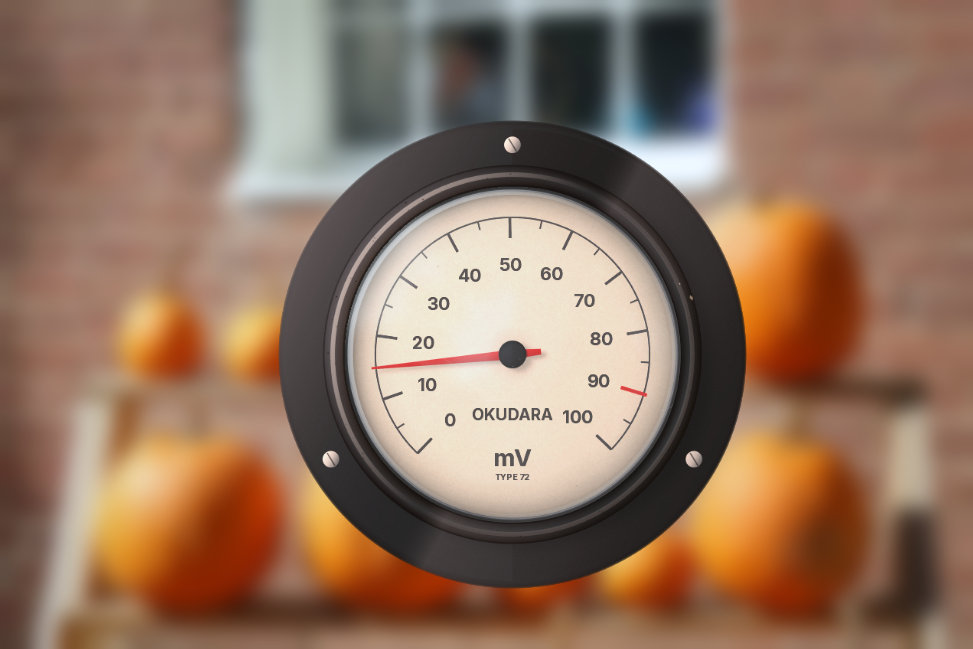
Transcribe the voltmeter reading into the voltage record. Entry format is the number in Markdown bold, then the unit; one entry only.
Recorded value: **15** mV
